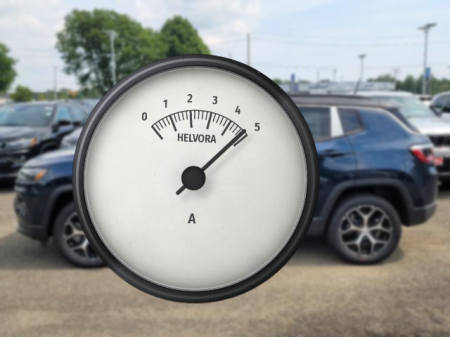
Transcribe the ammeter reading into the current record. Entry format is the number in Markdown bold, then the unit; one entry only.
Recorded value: **4.8** A
